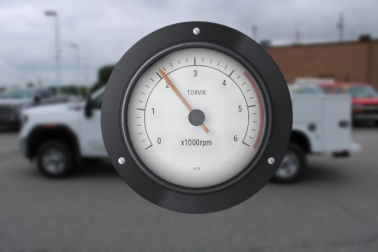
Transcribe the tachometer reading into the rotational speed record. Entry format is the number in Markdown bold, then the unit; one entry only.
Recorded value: **2100** rpm
